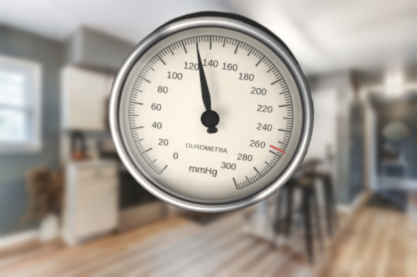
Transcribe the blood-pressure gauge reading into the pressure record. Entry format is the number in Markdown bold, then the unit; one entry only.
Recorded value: **130** mmHg
